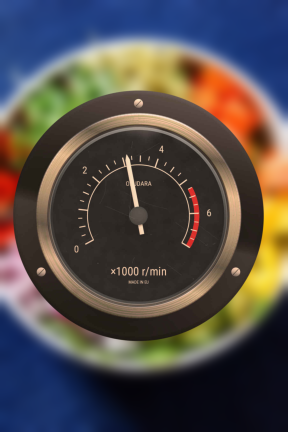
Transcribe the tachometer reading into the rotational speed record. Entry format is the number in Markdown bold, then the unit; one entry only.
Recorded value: **3125** rpm
